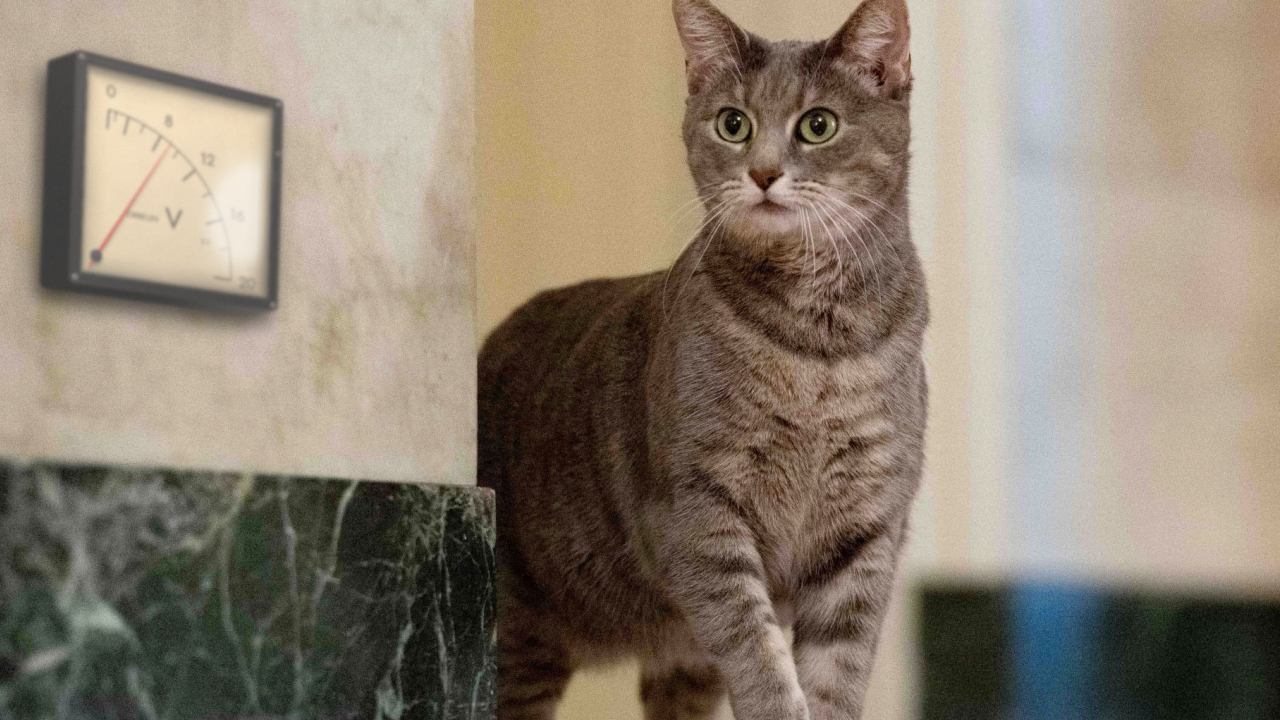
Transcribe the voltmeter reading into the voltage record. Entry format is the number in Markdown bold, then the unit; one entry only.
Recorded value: **9** V
